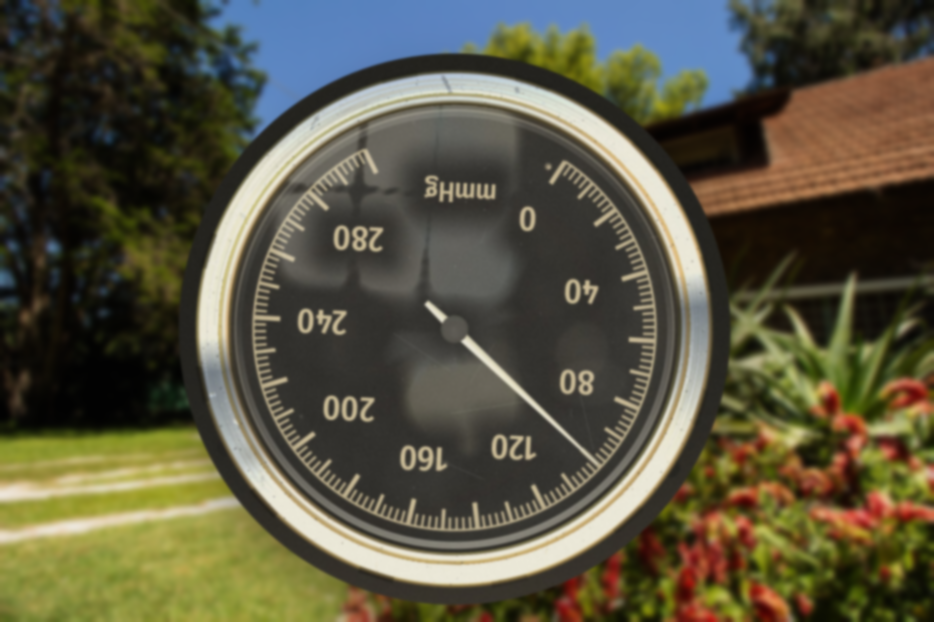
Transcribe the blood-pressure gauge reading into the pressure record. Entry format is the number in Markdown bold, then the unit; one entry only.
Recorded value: **100** mmHg
